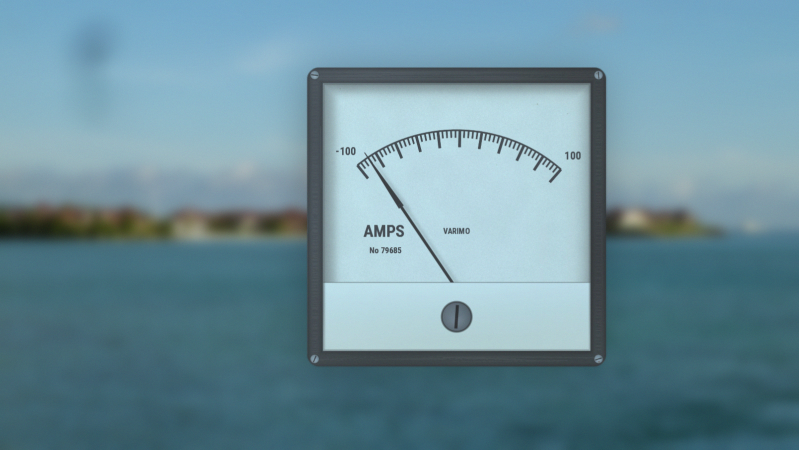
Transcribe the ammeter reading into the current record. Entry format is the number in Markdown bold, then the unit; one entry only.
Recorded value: **-88** A
